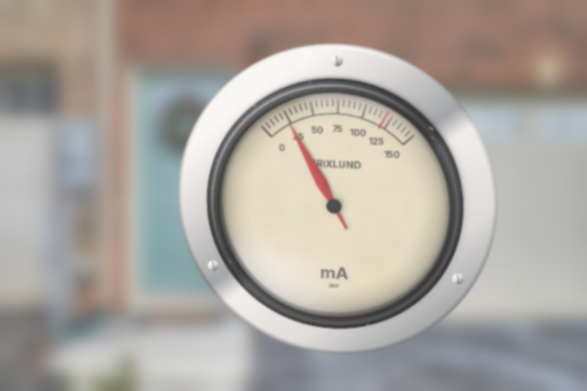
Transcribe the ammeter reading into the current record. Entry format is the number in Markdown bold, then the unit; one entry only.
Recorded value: **25** mA
